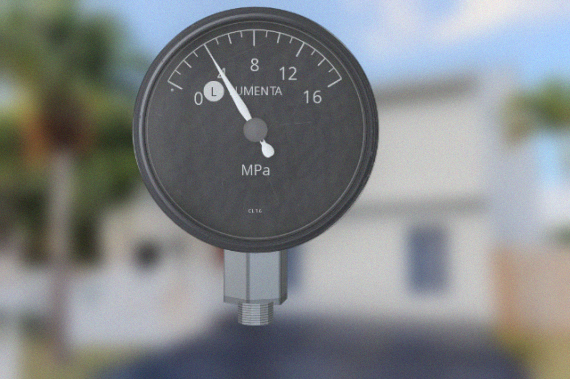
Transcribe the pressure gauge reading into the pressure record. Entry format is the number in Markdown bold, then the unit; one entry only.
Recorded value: **4** MPa
